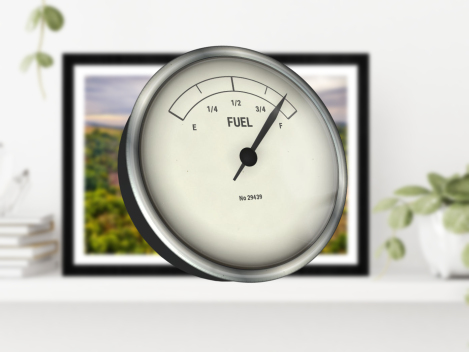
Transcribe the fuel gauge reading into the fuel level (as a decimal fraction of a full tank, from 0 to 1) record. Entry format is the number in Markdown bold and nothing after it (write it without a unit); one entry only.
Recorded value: **0.875**
